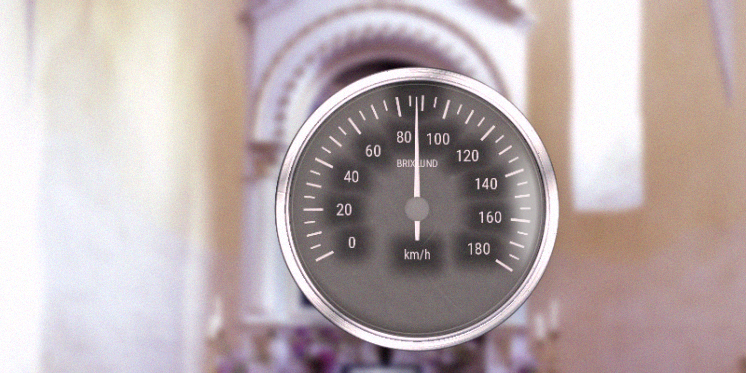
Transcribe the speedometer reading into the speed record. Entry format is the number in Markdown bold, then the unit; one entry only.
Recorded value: **87.5** km/h
